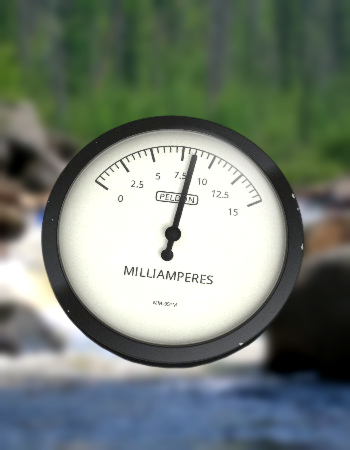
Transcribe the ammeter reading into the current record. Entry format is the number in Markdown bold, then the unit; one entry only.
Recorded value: **8.5** mA
